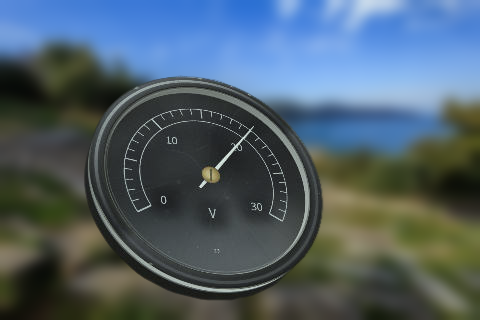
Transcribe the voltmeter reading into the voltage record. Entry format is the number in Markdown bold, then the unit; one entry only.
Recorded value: **20** V
